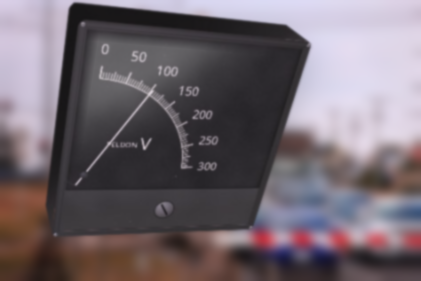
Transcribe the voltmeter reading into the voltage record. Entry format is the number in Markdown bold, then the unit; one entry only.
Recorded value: **100** V
